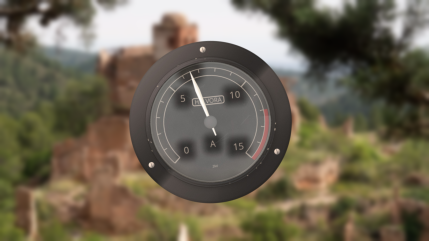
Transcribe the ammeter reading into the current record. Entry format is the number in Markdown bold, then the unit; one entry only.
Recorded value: **6.5** A
